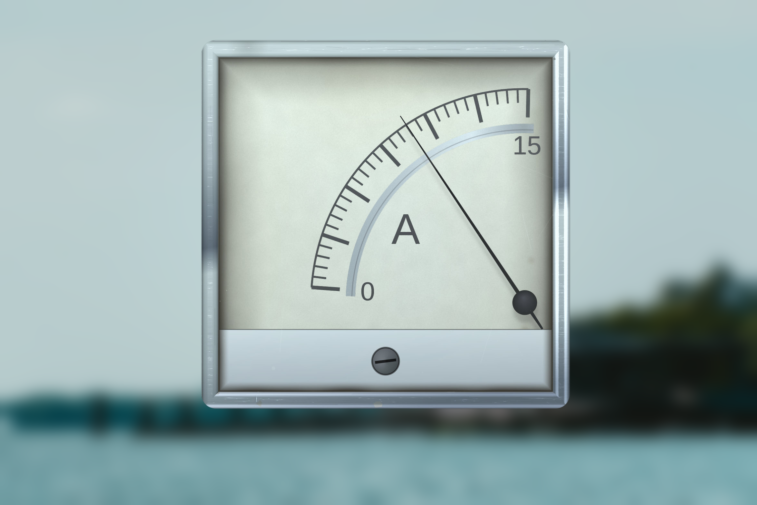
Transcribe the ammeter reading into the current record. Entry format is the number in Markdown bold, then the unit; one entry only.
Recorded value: **9** A
